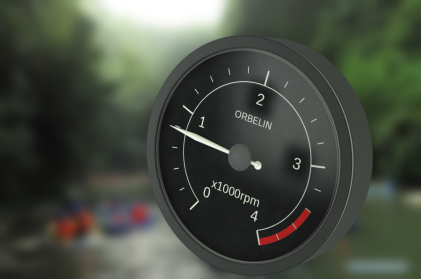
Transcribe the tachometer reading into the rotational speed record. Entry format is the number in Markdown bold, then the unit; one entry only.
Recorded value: **800** rpm
